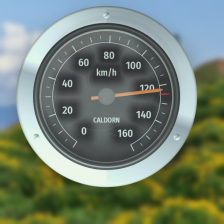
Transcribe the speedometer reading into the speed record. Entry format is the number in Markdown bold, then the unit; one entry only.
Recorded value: **122.5** km/h
